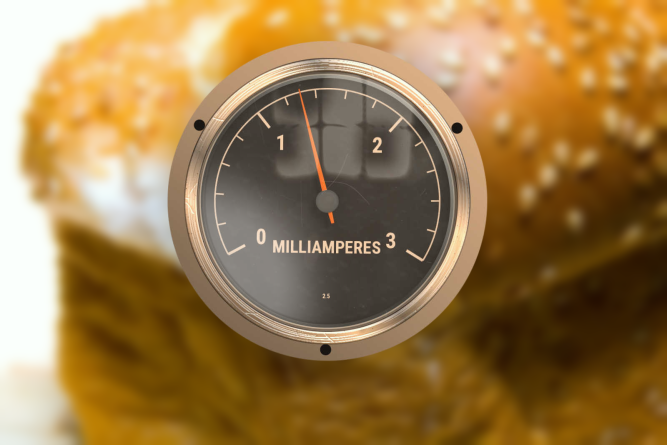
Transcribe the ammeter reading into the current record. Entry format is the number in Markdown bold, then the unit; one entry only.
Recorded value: **1.3** mA
